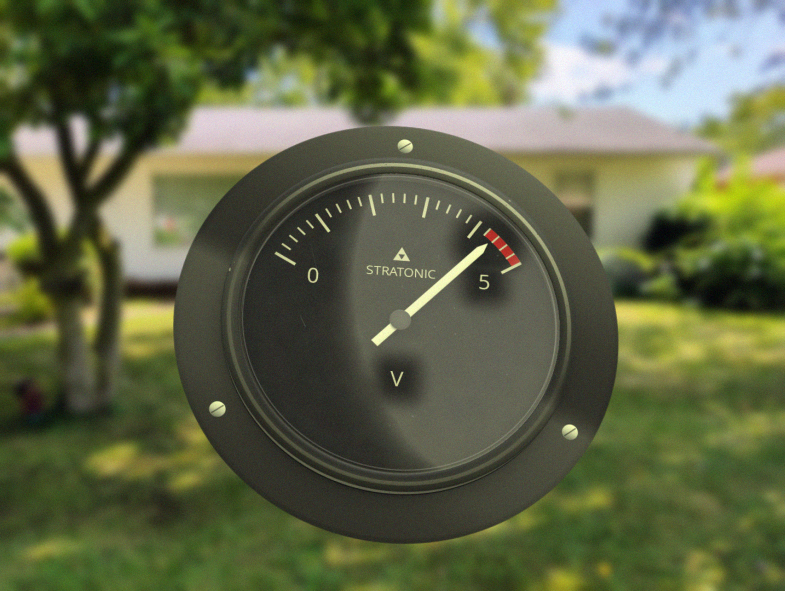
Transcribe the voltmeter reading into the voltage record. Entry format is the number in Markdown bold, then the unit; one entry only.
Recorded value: **4.4** V
